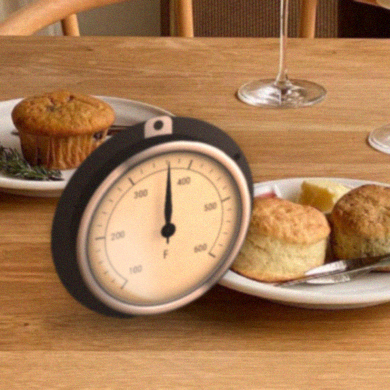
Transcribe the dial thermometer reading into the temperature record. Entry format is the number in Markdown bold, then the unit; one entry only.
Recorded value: **360** °F
